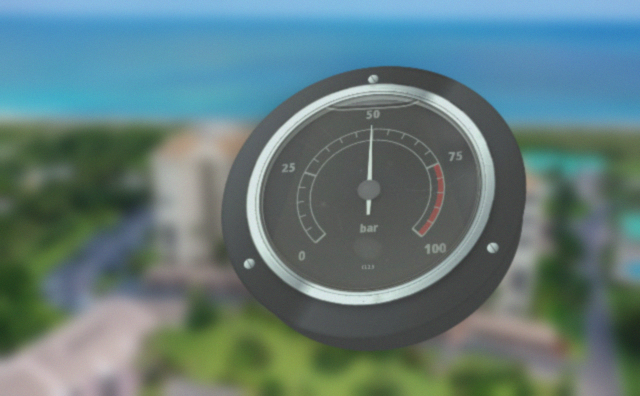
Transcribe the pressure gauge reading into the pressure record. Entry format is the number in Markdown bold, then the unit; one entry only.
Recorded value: **50** bar
